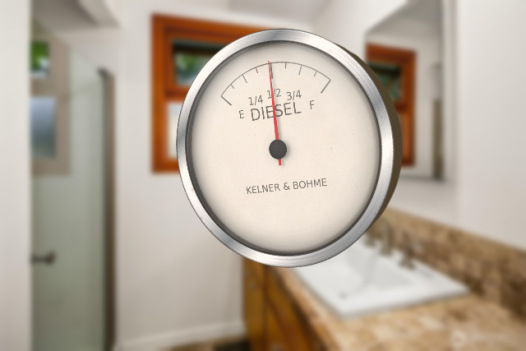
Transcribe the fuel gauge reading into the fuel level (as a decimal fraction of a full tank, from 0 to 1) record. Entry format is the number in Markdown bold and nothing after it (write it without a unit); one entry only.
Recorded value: **0.5**
